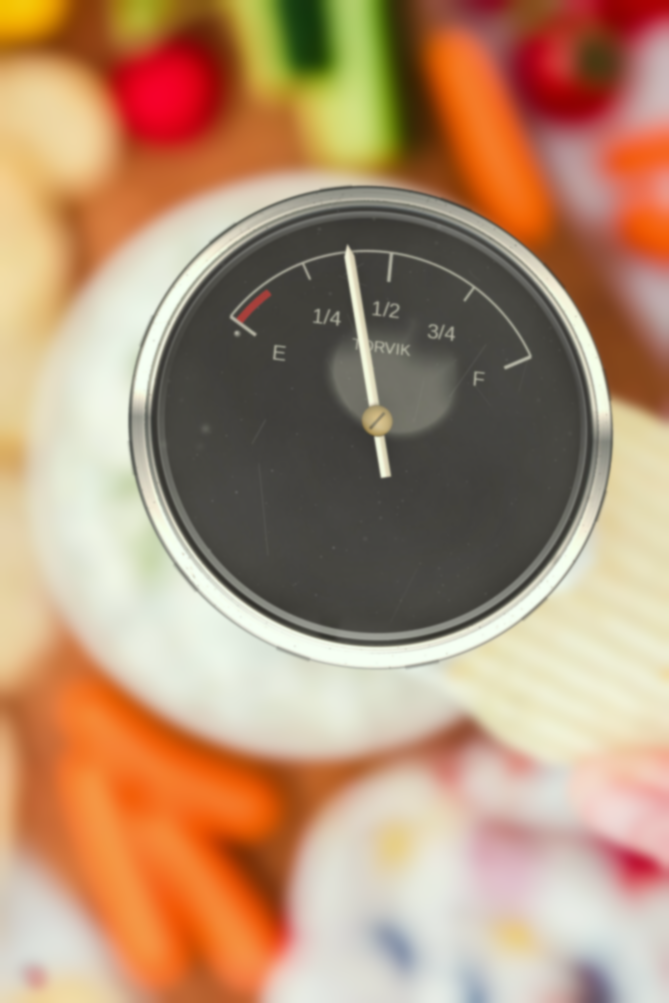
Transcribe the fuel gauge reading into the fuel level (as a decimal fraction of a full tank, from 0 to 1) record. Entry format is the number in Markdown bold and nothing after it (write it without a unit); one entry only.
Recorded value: **0.375**
